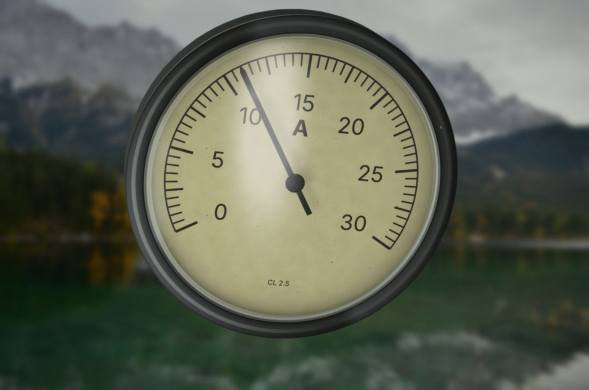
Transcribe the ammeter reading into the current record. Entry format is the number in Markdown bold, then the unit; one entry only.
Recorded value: **11** A
